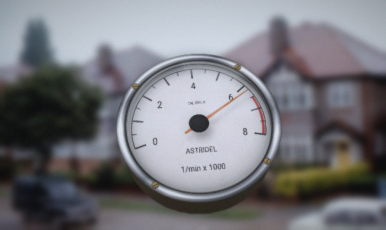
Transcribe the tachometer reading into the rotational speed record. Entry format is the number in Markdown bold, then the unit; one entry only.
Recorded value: **6250** rpm
